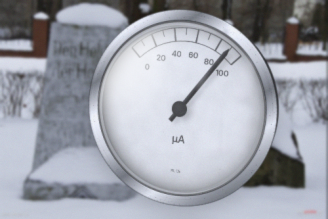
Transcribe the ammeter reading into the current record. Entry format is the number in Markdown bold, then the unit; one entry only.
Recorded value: **90** µA
